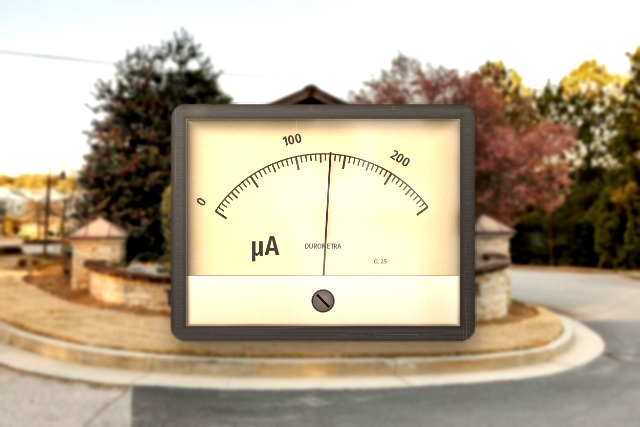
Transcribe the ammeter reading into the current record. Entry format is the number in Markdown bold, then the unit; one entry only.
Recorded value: **135** µA
